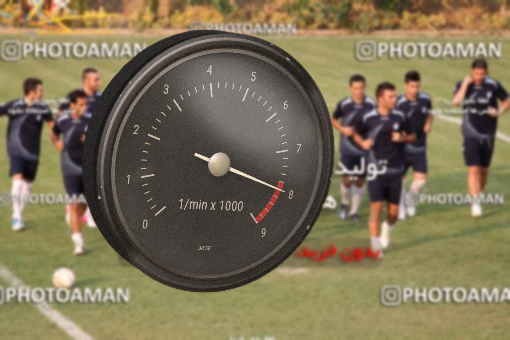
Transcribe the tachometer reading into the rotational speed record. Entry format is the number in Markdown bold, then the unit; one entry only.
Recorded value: **8000** rpm
